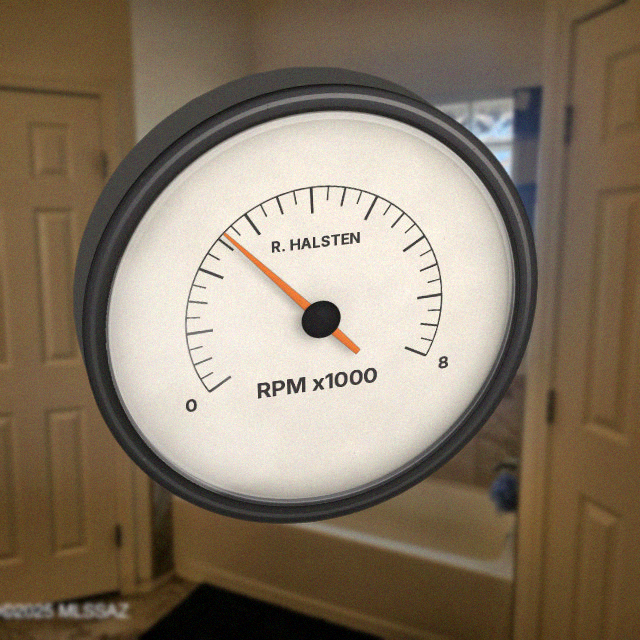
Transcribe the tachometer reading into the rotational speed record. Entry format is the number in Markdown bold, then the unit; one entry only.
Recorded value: **2625** rpm
